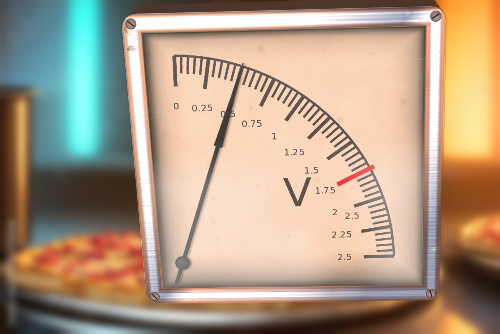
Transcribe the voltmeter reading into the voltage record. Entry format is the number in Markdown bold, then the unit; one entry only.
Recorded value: **0.5** V
